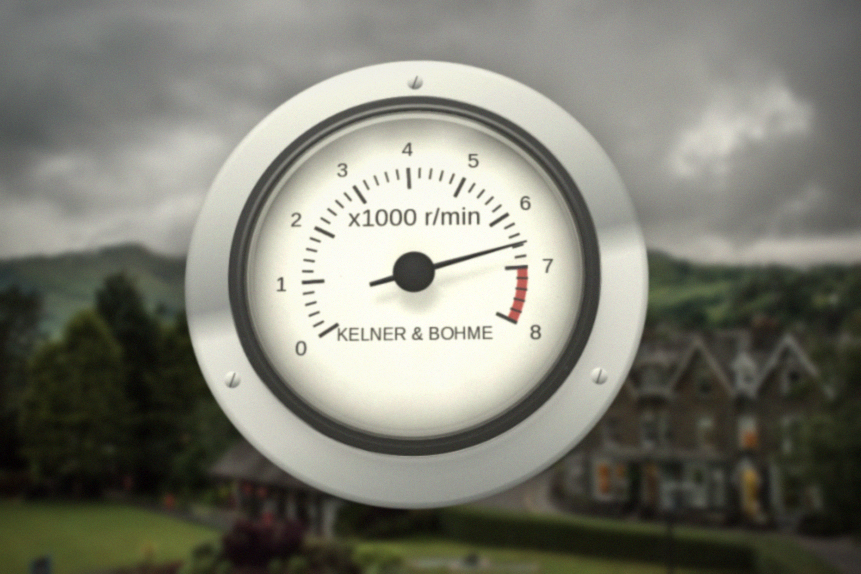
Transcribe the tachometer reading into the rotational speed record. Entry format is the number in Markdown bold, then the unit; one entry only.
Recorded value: **6600** rpm
